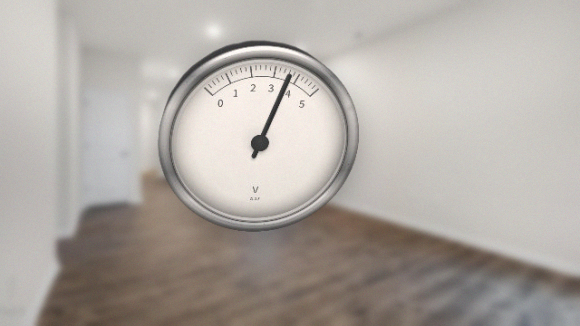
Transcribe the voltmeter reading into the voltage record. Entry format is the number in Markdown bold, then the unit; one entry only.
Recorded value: **3.6** V
